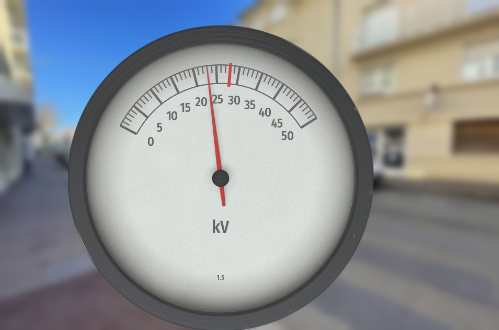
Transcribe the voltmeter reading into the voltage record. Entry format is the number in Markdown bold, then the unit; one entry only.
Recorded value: **23** kV
